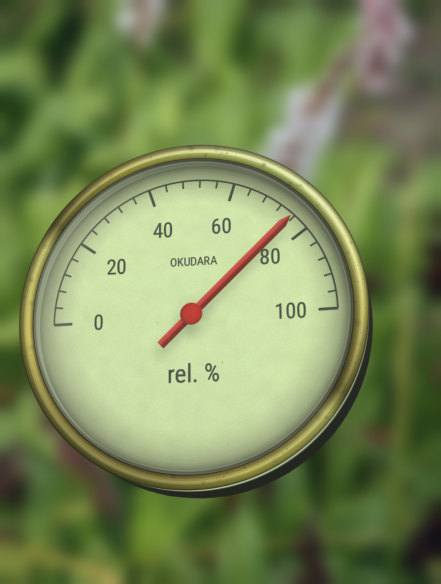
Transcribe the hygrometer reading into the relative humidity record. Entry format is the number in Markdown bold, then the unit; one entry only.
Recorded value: **76** %
